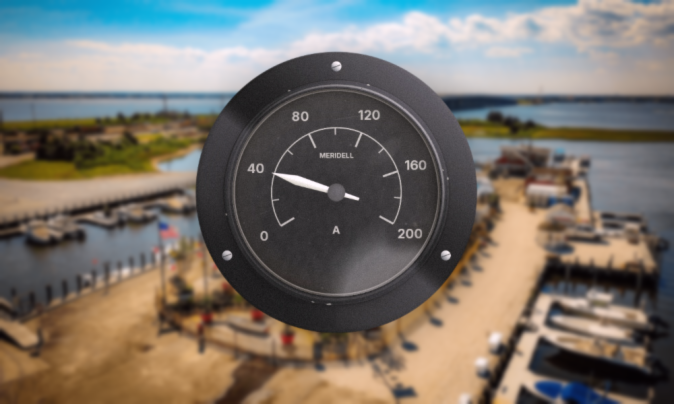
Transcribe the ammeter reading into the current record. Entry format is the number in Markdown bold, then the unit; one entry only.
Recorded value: **40** A
